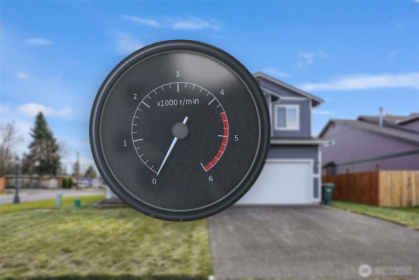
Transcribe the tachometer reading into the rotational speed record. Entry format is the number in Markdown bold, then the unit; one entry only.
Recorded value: **0** rpm
